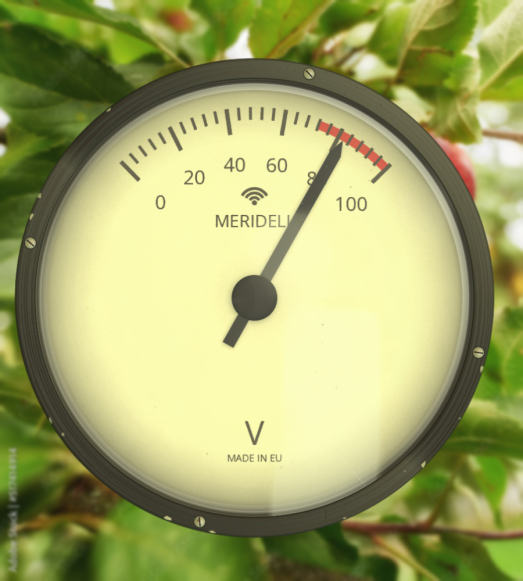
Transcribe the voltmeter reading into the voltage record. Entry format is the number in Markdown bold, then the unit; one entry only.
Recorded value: **82** V
